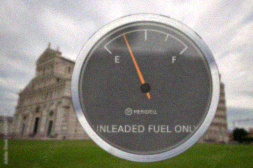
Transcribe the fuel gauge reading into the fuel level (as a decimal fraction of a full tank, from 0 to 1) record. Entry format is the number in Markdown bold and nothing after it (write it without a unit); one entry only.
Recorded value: **0.25**
